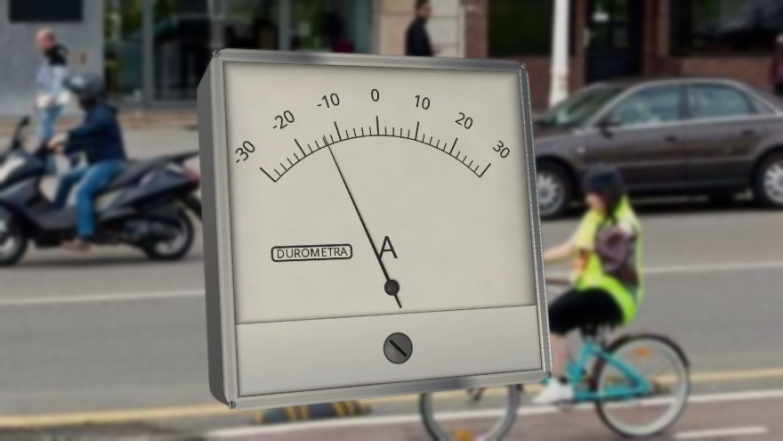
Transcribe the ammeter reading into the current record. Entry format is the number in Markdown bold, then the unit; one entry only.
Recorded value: **-14** A
